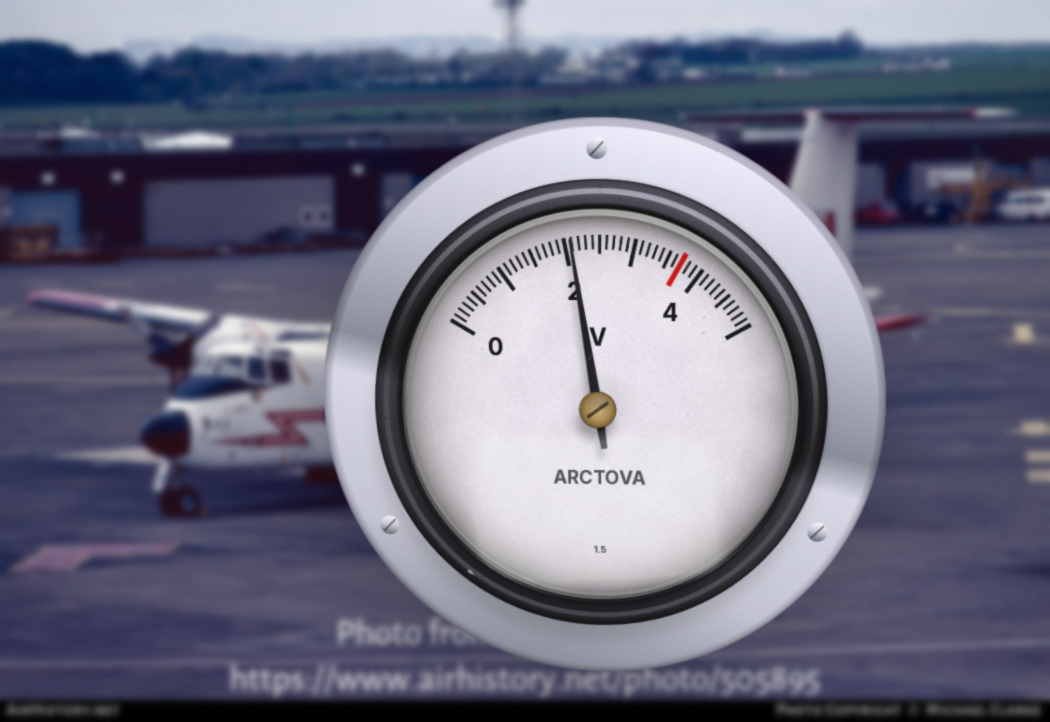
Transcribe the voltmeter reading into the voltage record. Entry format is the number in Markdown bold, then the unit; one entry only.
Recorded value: **2.1** V
